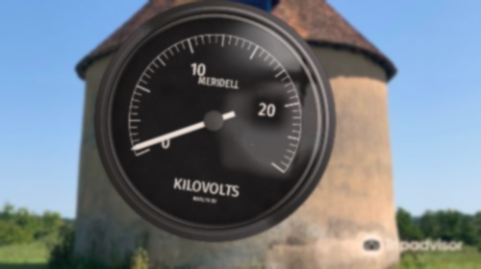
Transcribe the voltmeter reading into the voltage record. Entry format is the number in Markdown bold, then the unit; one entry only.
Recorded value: **0.5** kV
